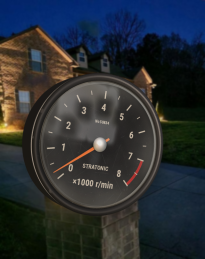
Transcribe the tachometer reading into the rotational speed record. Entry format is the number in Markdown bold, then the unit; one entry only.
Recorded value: **250** rpm
